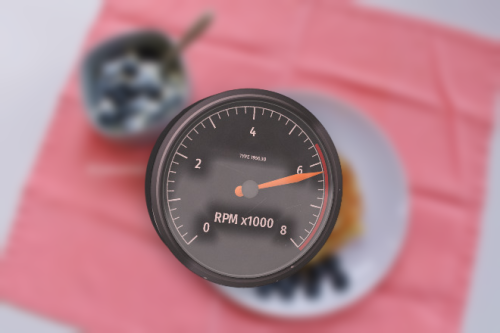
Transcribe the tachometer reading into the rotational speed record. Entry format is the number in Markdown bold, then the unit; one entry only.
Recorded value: **6200** rpm
